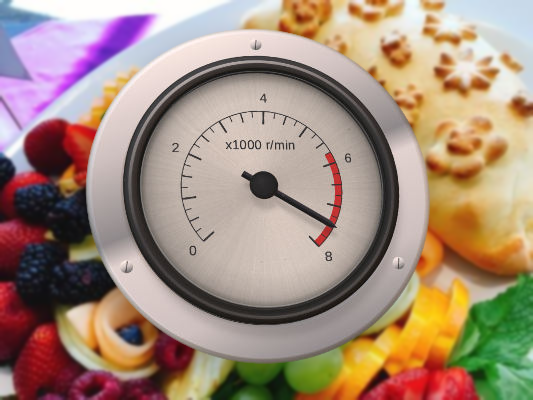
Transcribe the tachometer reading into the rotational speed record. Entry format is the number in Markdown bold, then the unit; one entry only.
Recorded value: **7500** rpm
